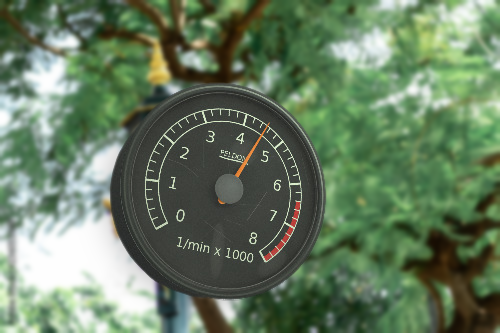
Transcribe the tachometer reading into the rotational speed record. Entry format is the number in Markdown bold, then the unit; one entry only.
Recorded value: **4500** rpm
